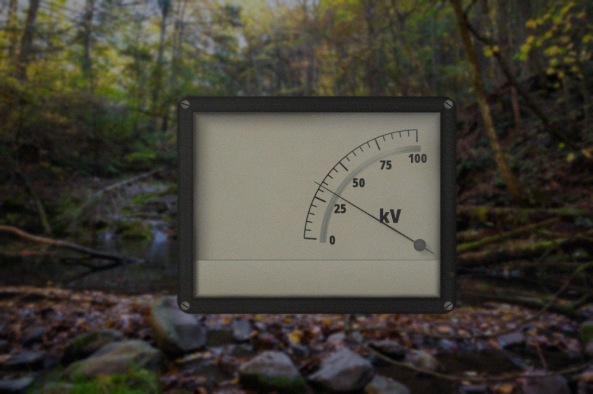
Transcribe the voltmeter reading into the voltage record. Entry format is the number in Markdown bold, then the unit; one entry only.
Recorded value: **32.5** kV
